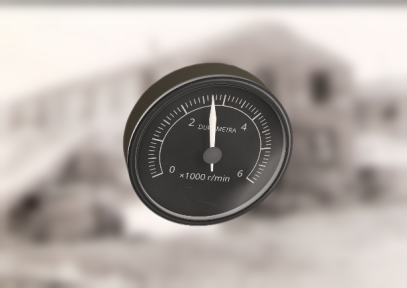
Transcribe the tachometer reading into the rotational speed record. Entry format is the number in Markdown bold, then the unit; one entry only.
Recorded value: **2700** rpm
